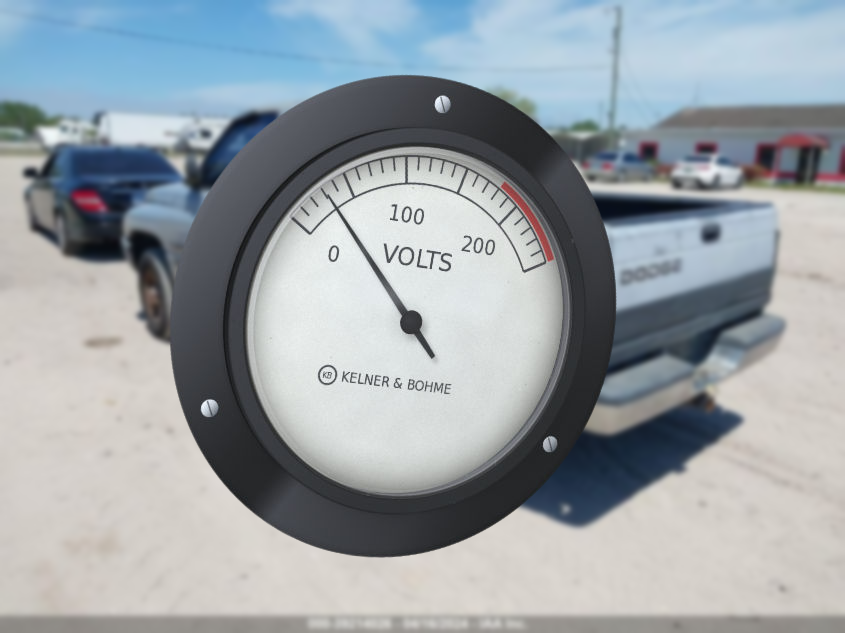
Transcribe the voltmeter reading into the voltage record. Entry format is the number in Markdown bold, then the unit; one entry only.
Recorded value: **30** V
